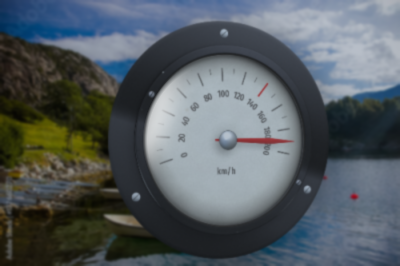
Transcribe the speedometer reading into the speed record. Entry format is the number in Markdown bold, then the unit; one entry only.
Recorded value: **190** km/h
